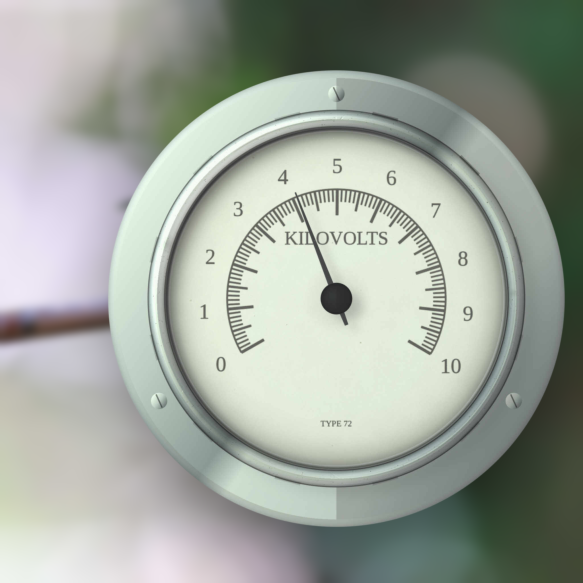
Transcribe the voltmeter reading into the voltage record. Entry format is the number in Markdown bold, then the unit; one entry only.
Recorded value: **4.1** kV
